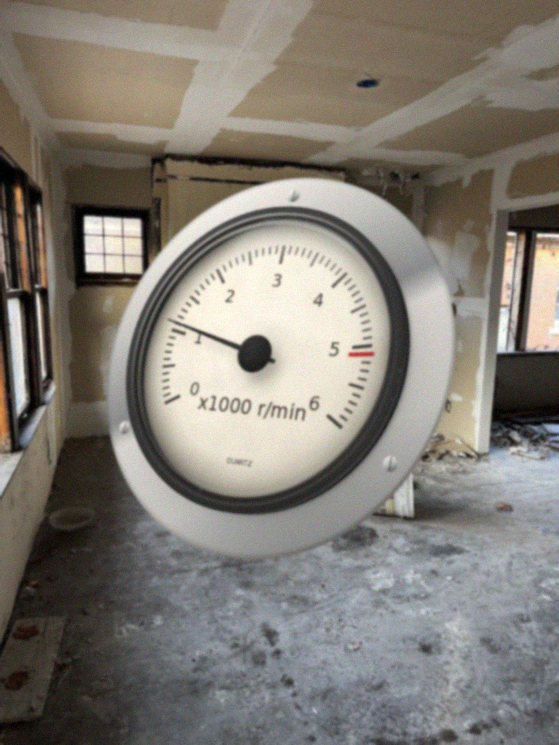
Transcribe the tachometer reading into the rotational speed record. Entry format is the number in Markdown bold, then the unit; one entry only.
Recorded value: **1100** rpm
